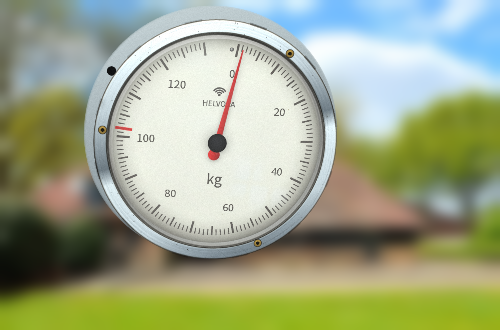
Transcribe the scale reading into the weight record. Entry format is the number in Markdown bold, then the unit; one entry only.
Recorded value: **1** kg
